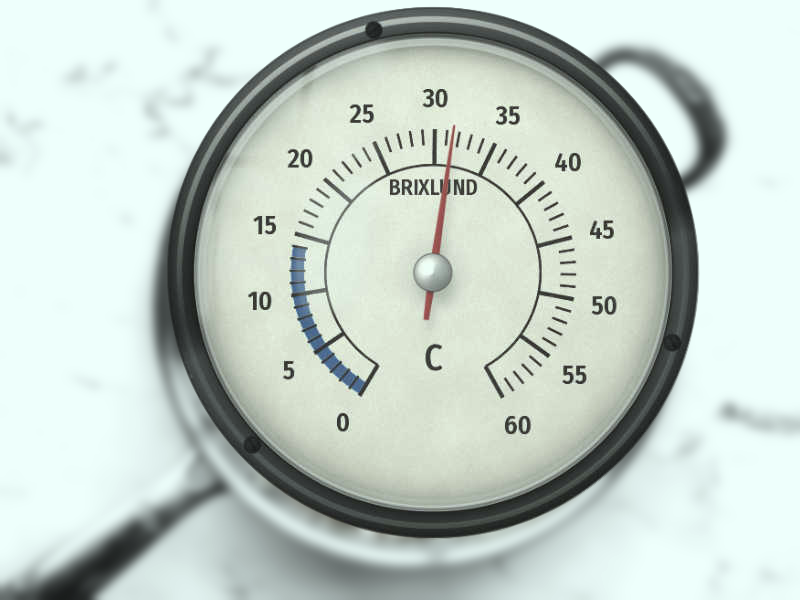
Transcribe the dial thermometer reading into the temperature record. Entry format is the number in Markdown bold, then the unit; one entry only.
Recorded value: **31.5** °C
